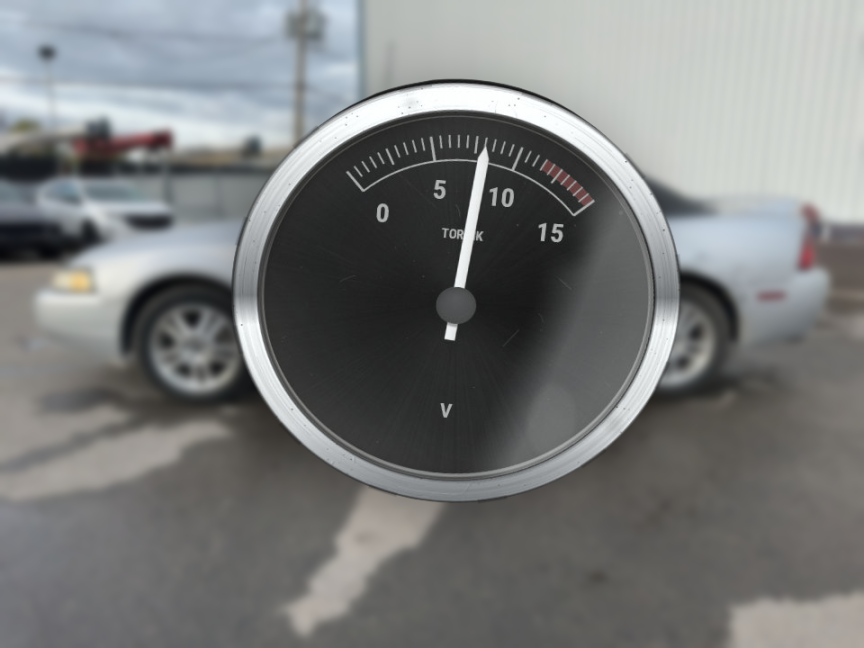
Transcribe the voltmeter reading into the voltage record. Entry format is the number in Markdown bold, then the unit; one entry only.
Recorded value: **8** V
